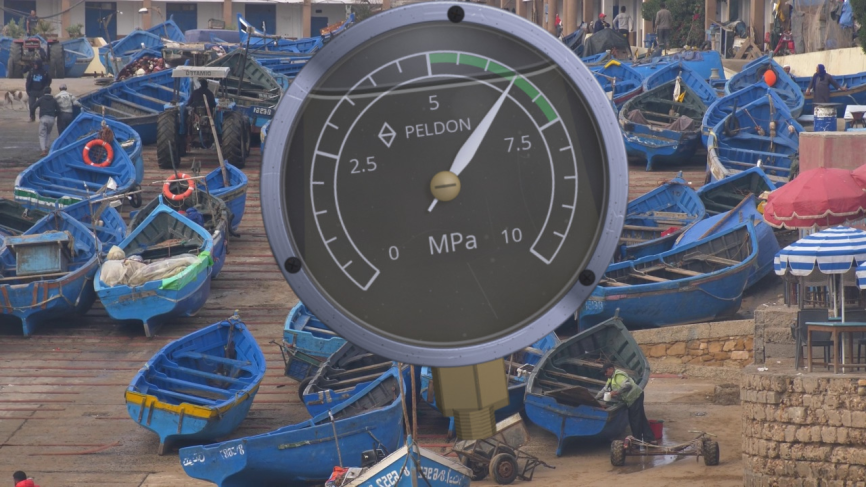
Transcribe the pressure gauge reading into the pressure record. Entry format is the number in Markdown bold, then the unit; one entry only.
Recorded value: **6.5** MPa
